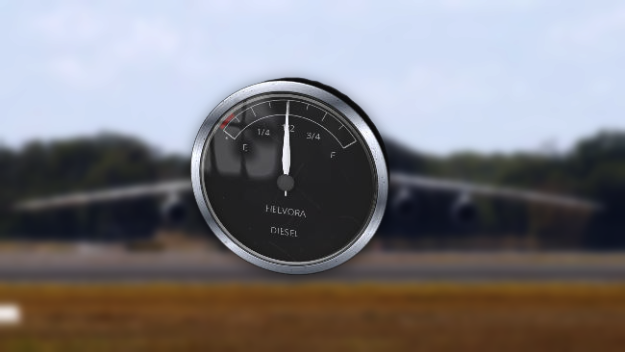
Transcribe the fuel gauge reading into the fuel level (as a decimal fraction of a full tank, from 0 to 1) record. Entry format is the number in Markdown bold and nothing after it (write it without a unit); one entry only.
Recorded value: **0.5**
